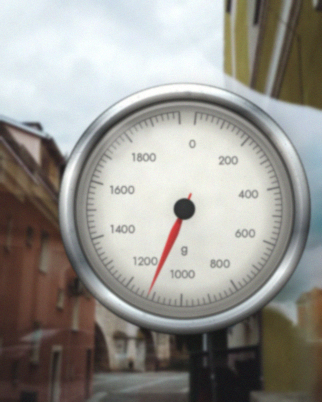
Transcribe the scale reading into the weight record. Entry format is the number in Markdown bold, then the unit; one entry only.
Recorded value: **1120** g
